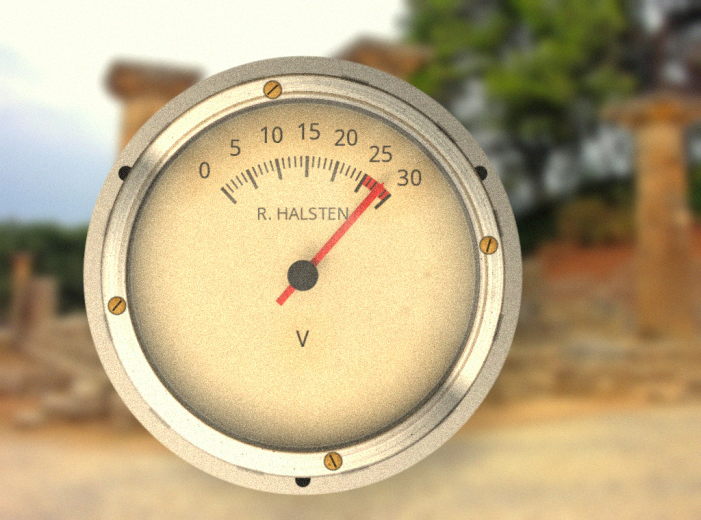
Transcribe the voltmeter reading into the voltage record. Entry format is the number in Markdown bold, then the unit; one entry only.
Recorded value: **28** V
